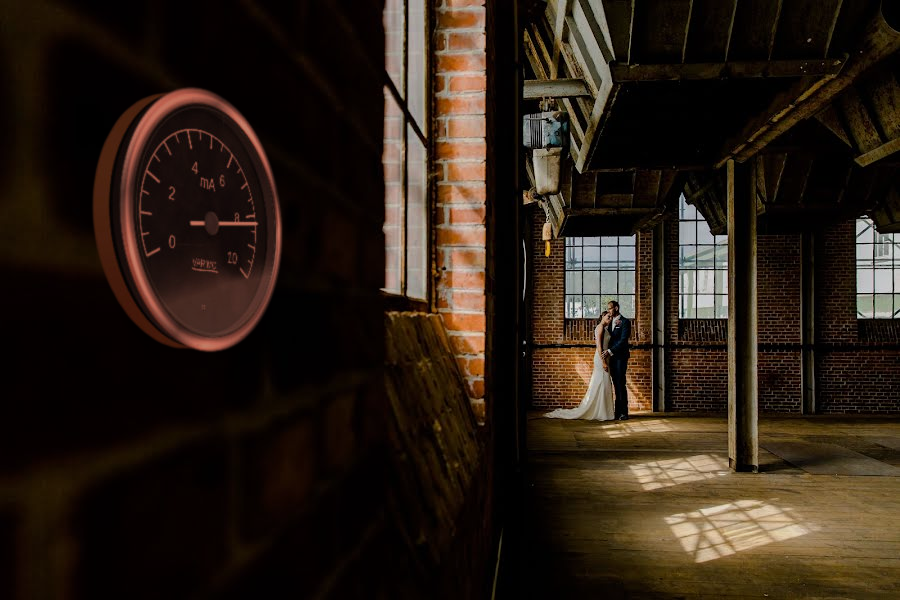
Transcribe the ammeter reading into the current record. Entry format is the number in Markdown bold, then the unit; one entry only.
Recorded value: **8.25** mA
